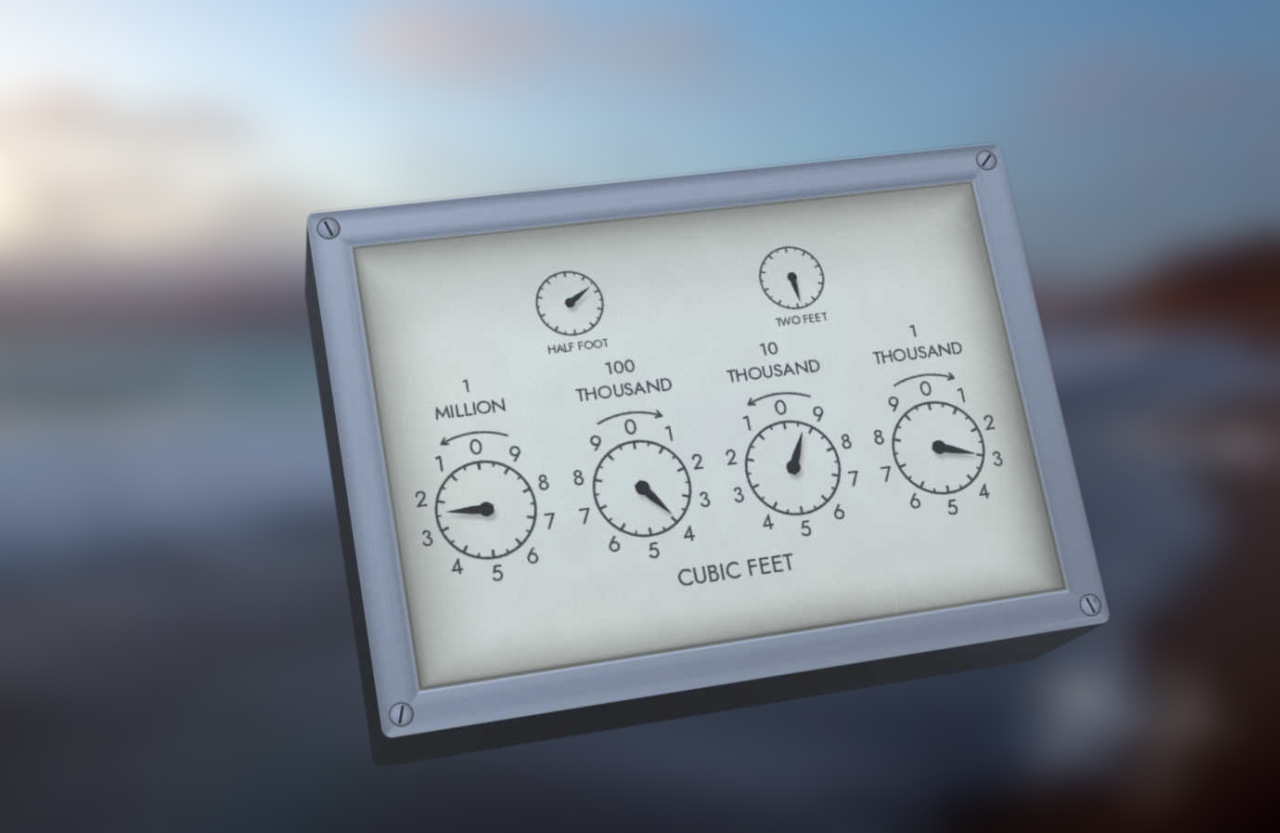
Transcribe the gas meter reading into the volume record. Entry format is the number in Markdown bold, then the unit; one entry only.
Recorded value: **239300** ft³
